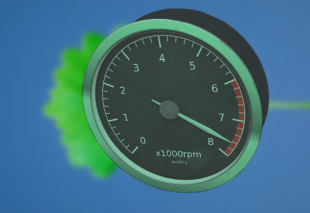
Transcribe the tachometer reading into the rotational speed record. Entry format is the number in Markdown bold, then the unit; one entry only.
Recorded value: **7600** rpm
